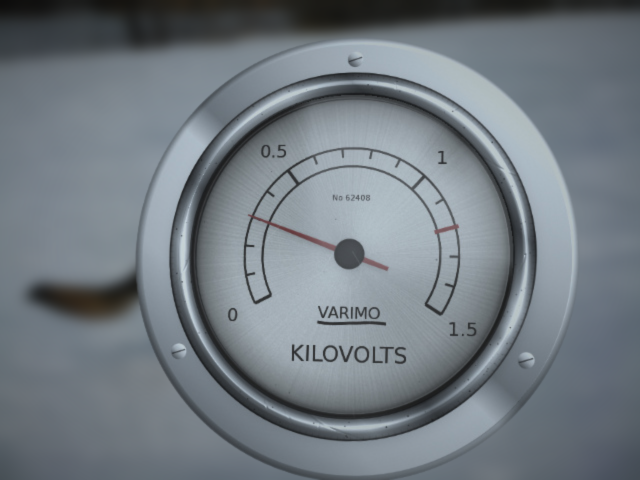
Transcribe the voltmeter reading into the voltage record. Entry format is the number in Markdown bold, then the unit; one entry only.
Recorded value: **0.3** kV
